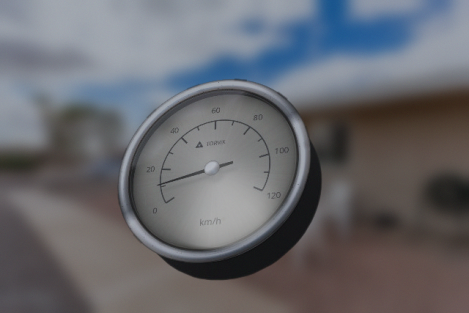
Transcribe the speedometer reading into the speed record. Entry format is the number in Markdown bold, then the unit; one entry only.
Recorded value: **10** km/h
